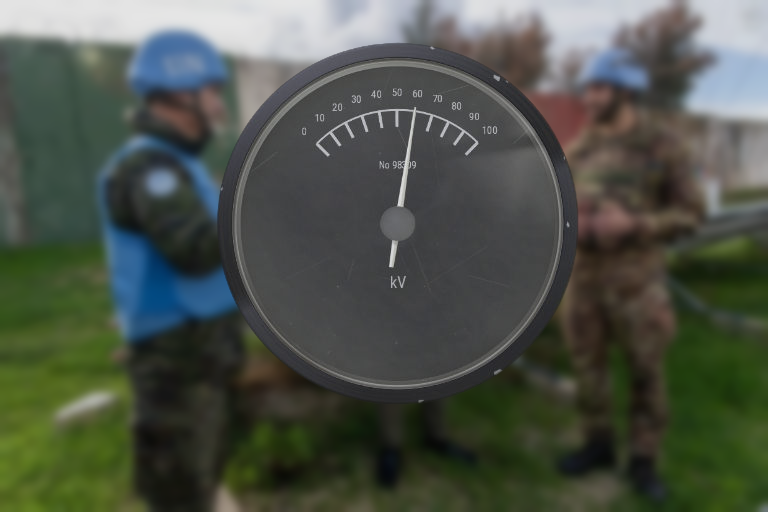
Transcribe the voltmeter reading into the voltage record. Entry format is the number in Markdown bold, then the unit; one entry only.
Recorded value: **60** kV
